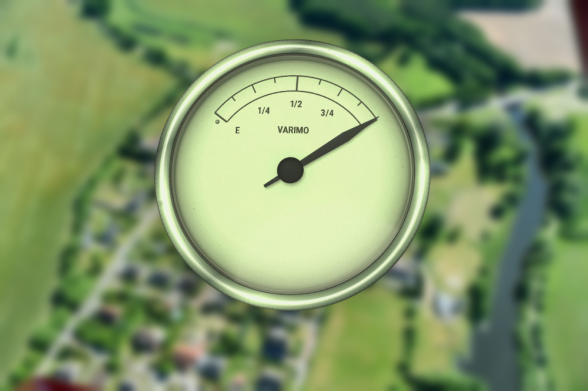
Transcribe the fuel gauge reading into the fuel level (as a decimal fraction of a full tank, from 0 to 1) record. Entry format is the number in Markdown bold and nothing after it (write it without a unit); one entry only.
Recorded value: **1**
